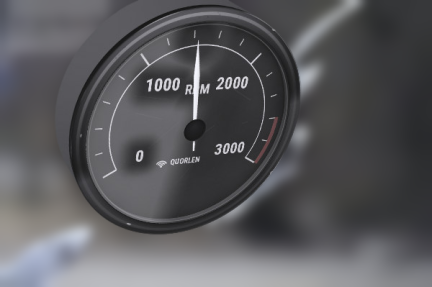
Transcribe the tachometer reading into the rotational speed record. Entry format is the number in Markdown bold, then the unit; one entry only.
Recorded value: **1400** rpm
